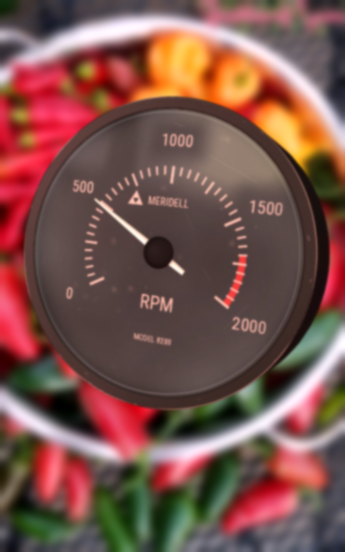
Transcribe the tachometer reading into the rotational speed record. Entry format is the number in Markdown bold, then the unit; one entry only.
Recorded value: **500** rpm
